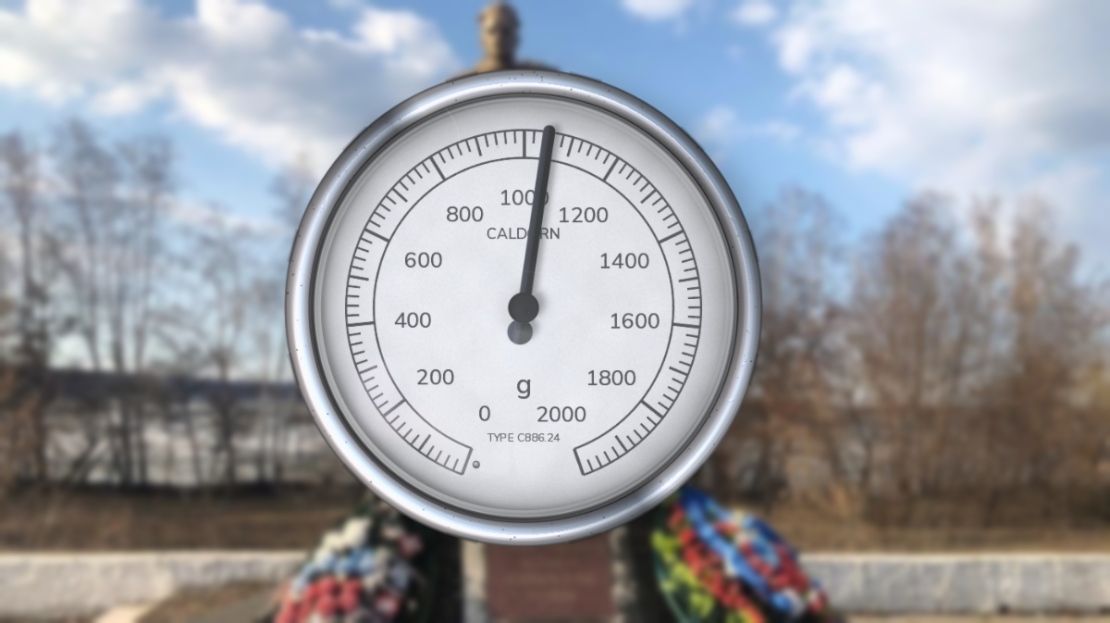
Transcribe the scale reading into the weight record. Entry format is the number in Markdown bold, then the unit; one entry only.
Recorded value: **1050** g
